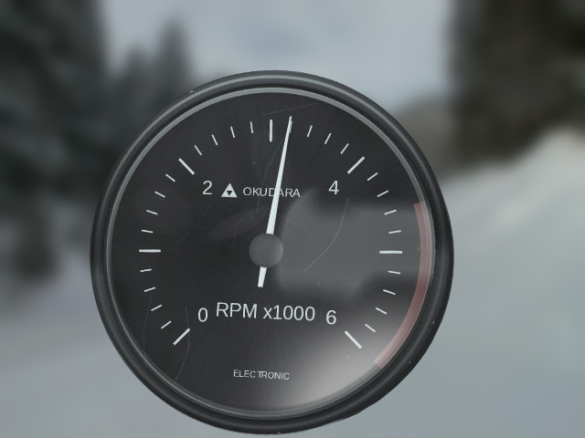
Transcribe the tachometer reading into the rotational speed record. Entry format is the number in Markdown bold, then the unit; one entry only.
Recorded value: **3200** rpm
